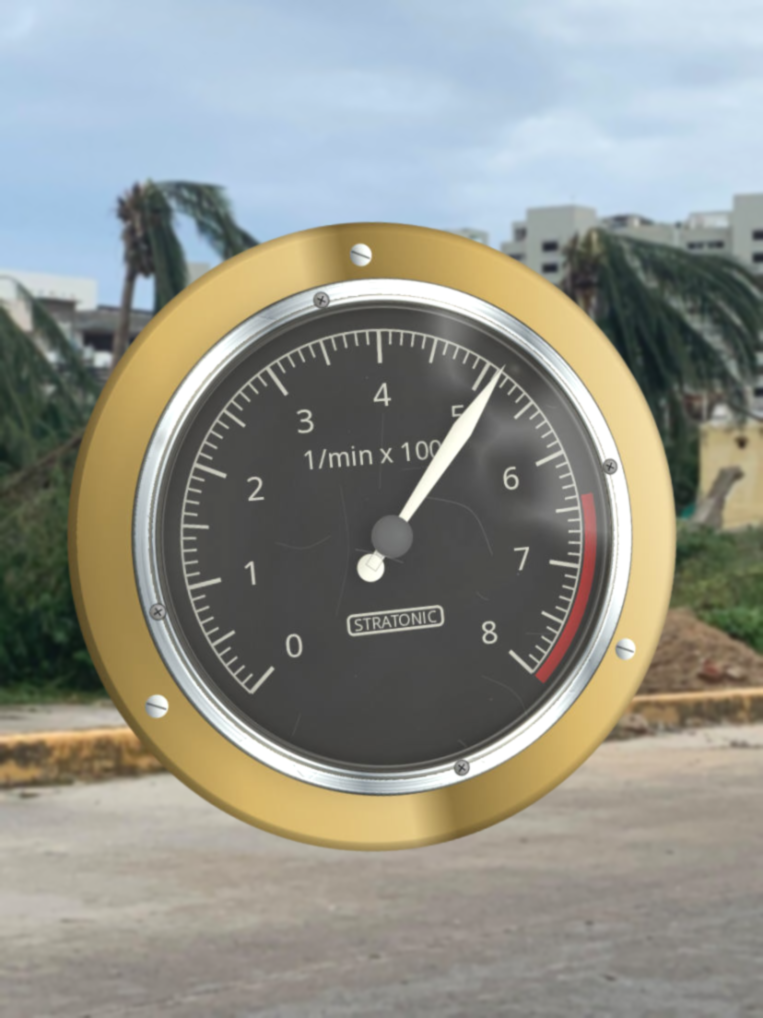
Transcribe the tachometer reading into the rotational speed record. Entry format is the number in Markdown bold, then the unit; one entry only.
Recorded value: **5100** rpm
